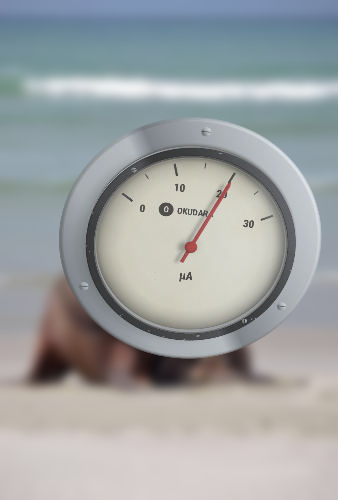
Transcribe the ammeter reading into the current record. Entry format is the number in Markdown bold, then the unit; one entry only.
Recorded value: **20** µA
